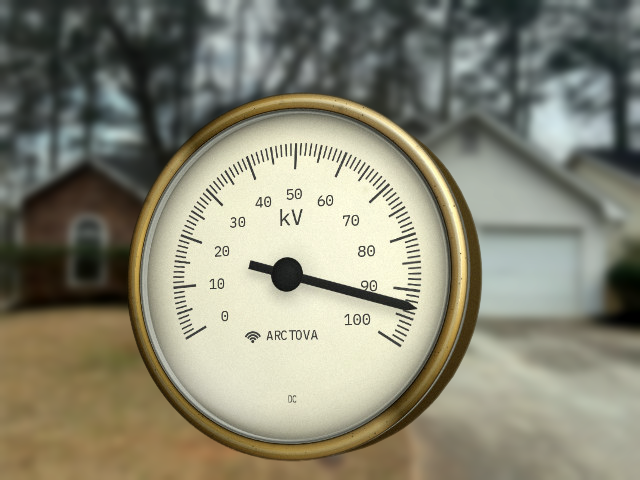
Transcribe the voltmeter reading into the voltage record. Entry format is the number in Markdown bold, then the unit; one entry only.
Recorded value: **93** kV
